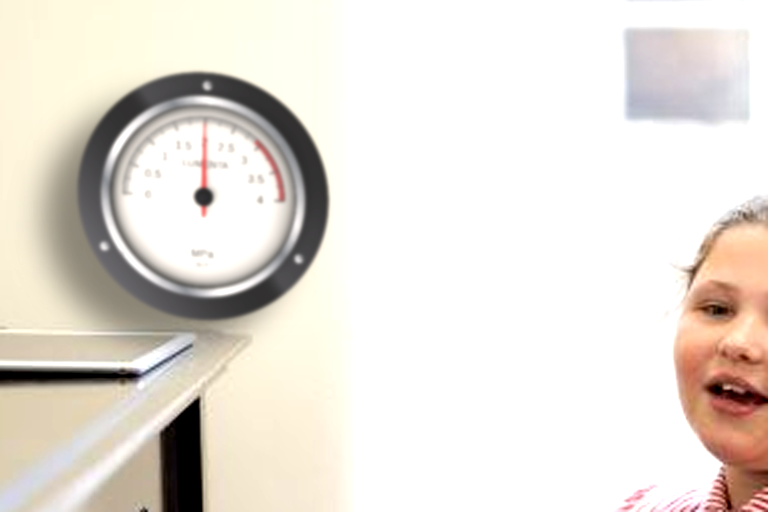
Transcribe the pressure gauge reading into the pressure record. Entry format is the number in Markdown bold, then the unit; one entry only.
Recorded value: **2** MPa
